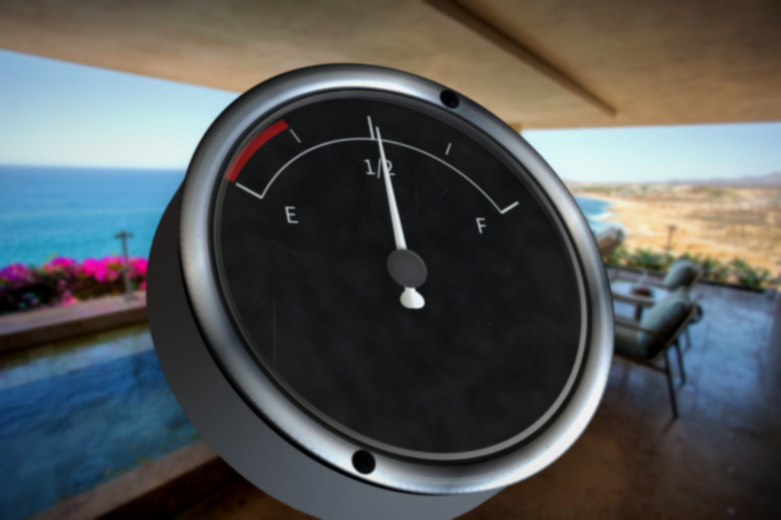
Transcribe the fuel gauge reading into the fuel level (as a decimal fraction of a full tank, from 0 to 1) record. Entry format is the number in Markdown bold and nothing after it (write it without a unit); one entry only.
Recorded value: **0.5**
